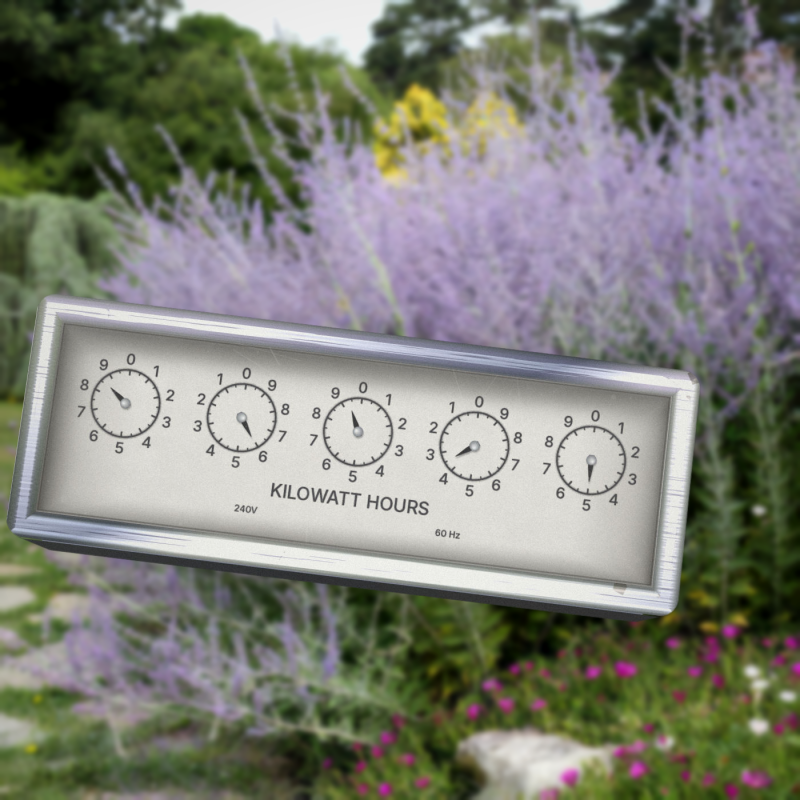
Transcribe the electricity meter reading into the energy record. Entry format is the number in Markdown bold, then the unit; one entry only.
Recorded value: **85935** kWh
